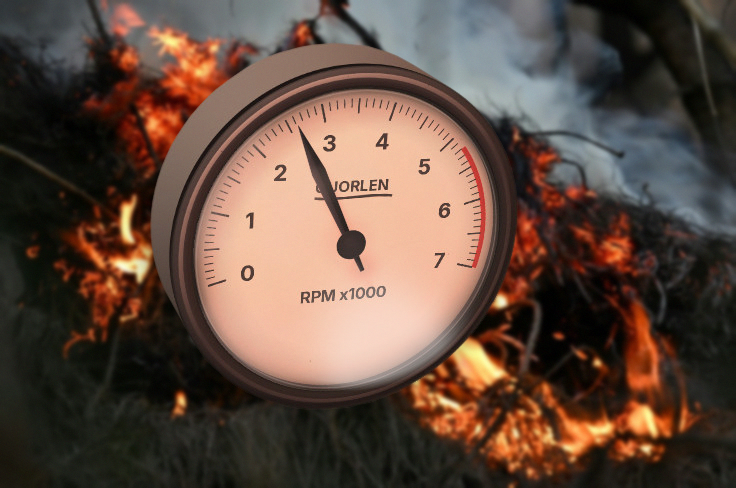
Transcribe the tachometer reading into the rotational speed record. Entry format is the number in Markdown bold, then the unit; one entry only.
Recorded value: **2600** rpm
